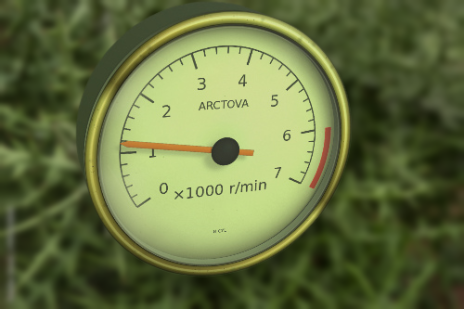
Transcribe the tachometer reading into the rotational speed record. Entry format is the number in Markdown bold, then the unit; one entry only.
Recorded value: **1200** rpm
